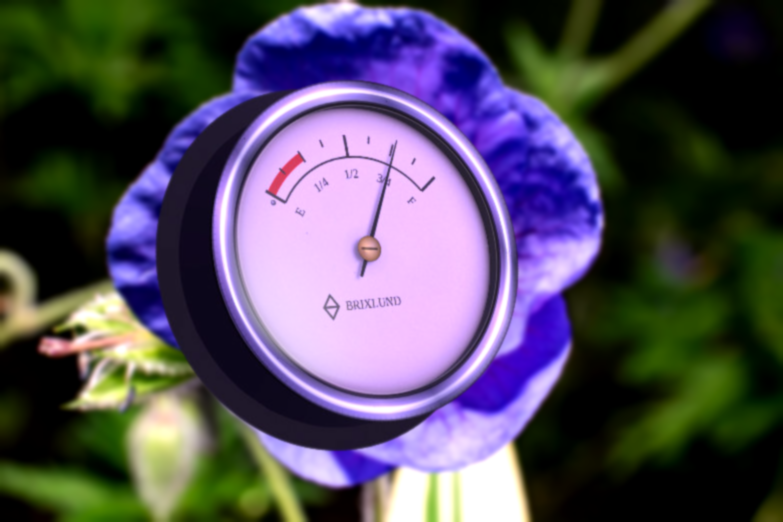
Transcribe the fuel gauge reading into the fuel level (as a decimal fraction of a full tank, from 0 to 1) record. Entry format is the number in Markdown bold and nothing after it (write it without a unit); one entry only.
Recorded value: **0.75**
